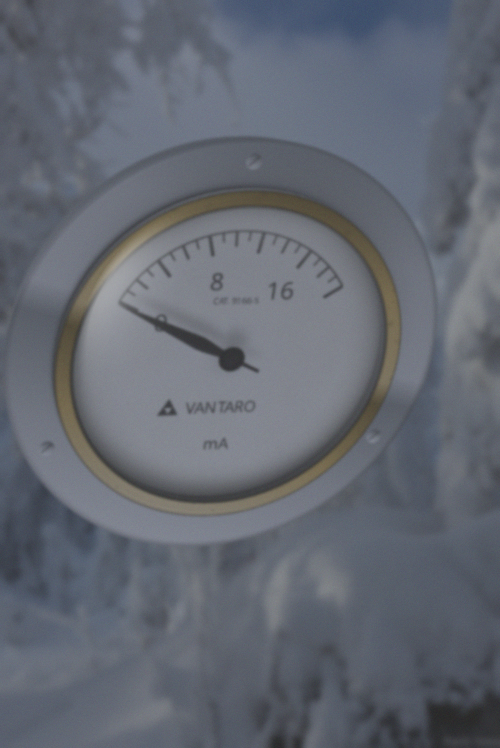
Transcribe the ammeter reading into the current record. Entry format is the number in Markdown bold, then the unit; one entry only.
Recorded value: **0** mA
